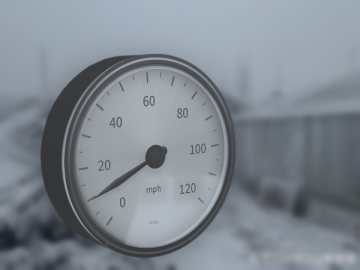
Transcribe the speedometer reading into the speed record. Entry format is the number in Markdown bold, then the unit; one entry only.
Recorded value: **10** mph
